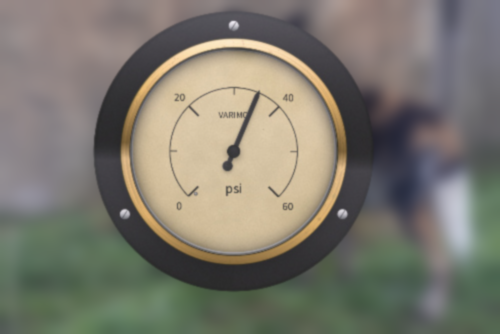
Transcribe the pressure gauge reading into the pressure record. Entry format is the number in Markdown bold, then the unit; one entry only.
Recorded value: **35** psi
